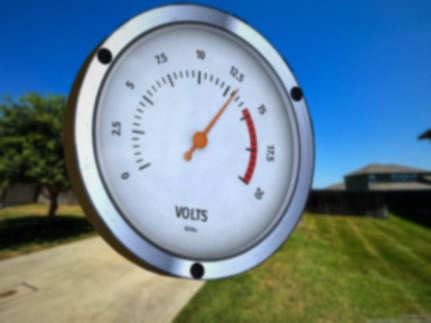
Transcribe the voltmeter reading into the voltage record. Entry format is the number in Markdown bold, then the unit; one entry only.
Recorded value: **13** V
